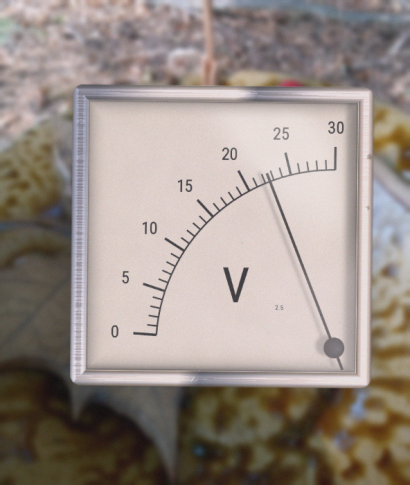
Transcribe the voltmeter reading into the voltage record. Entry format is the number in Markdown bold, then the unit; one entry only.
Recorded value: **22.5** V
